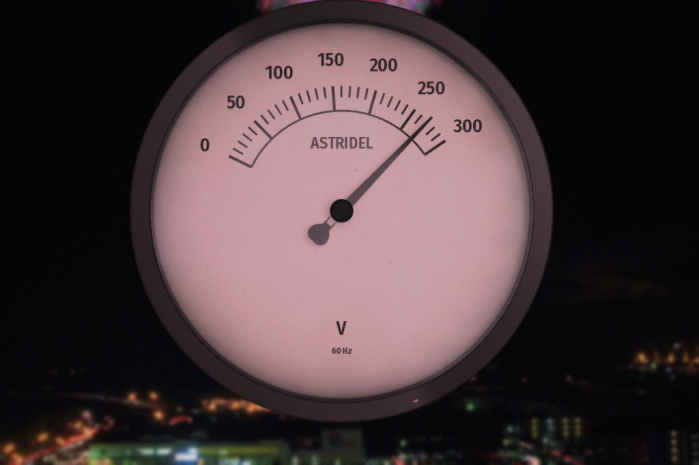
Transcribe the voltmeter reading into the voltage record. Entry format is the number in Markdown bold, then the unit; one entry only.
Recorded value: **270** V
